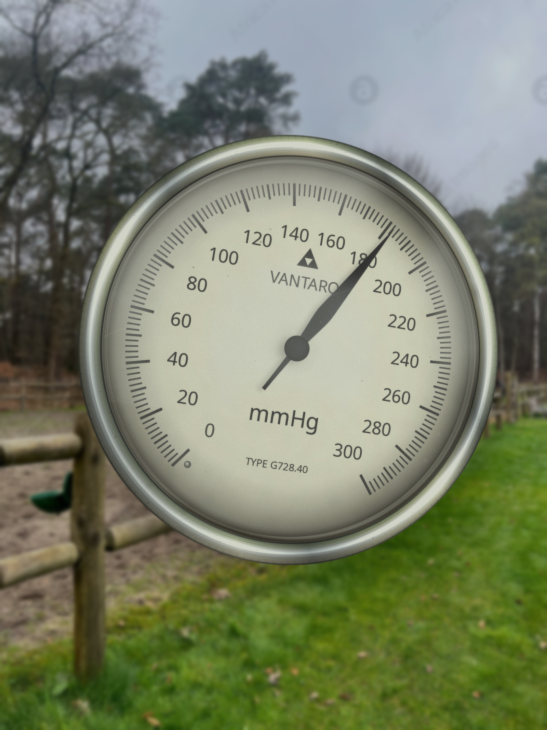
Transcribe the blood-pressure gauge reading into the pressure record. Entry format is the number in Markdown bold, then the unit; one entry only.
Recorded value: **182** mmHg
